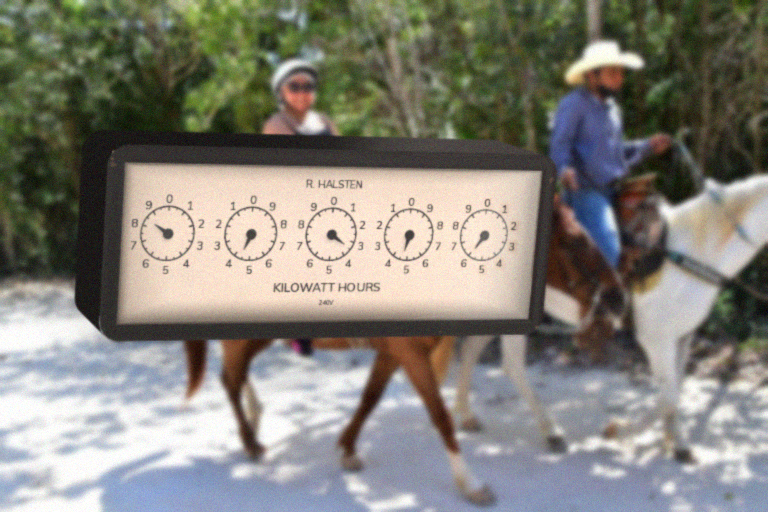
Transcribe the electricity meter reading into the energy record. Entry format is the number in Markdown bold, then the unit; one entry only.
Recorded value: **84346** kWh
